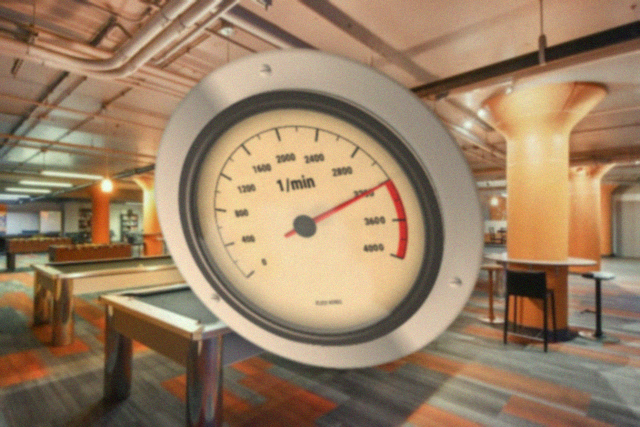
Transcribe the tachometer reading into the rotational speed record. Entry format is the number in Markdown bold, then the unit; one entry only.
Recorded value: **3200** rpm
